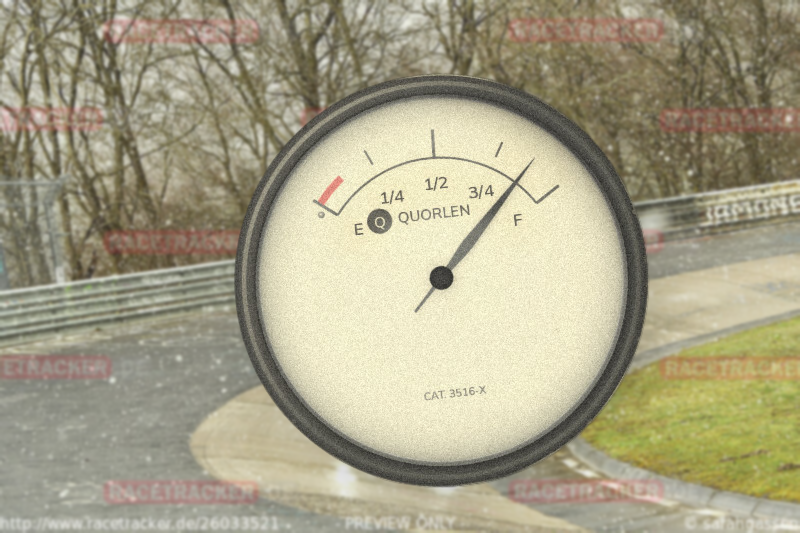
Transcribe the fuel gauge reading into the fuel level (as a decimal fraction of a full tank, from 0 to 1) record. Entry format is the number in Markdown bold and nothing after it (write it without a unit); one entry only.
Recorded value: **0.875**
